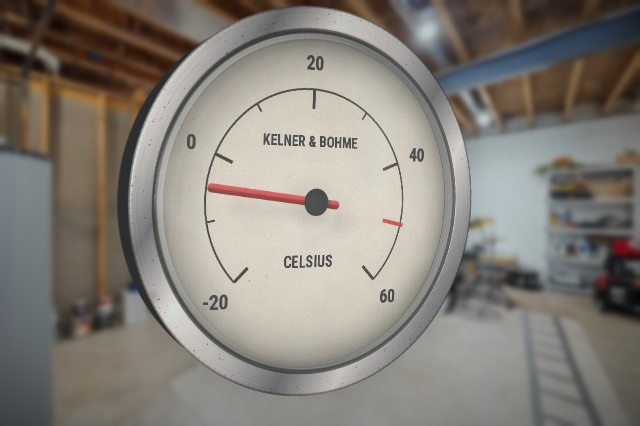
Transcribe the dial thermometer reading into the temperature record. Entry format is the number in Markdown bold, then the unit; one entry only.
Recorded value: **-5** °C
